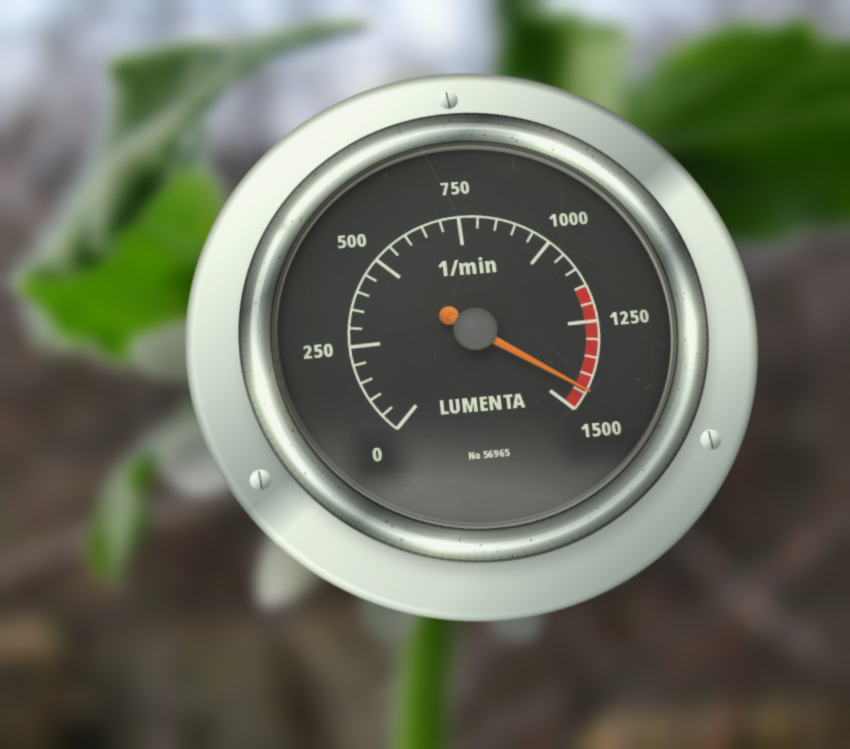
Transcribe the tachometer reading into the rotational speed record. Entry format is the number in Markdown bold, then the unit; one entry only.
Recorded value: **1450** rpm
